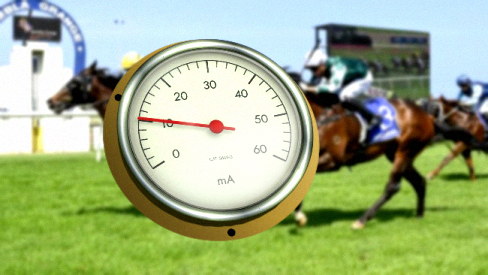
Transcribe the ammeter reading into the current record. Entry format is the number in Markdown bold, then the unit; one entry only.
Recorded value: **10** mA
